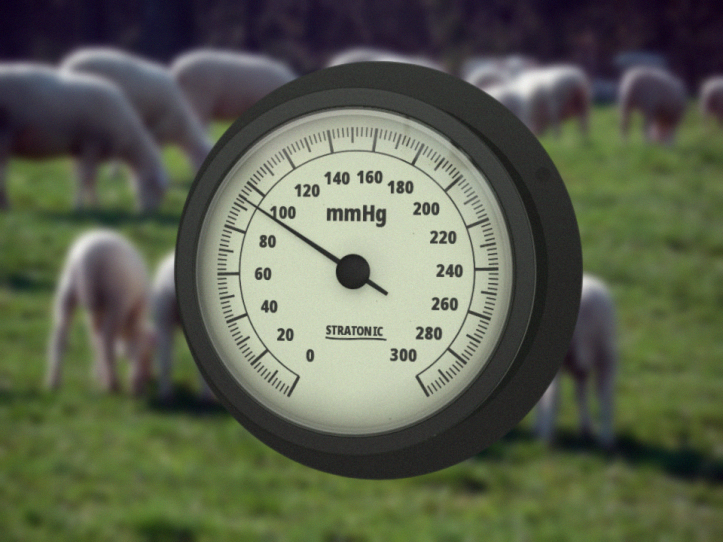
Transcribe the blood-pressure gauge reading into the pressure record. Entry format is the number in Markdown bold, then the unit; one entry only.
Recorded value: **94** mmHg
